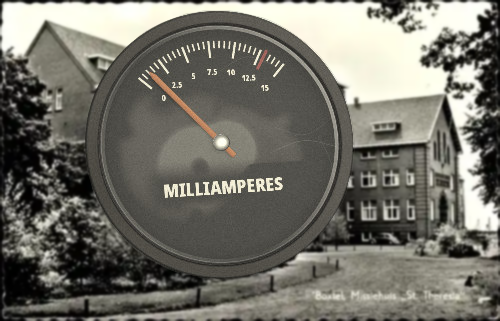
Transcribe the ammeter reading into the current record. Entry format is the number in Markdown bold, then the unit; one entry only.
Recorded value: **1** mA
